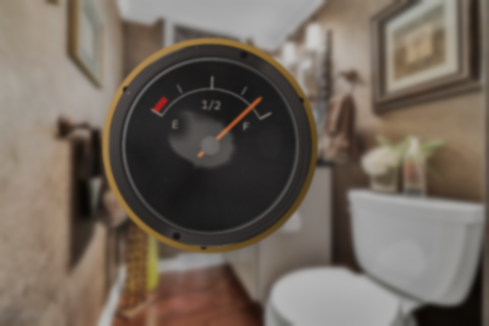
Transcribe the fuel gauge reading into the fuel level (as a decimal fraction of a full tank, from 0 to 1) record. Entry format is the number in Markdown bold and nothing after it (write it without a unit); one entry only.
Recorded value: **0.875**
